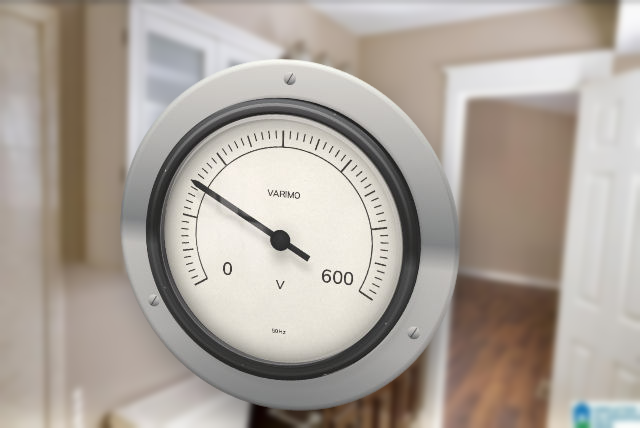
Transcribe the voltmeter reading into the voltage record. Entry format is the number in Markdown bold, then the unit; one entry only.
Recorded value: **150** V
